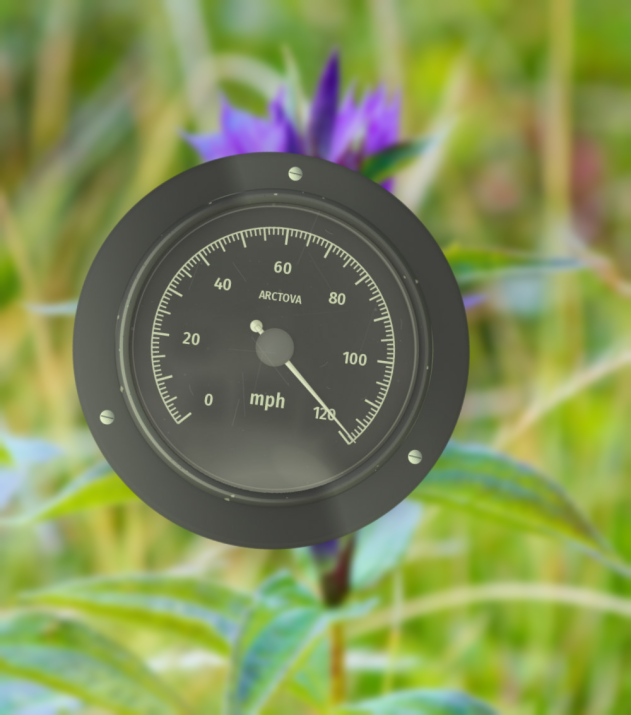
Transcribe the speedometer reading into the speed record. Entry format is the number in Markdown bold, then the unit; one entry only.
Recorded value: **119** mph
